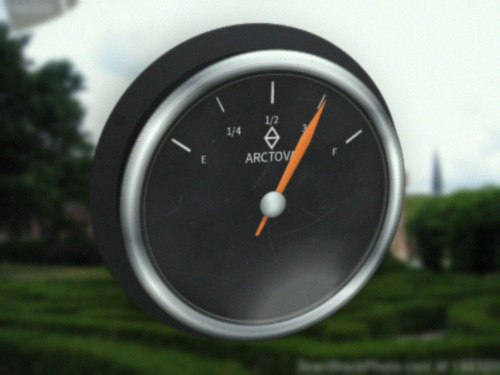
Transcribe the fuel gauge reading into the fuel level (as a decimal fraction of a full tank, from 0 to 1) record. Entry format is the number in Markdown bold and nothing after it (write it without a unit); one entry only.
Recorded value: **0.75**
